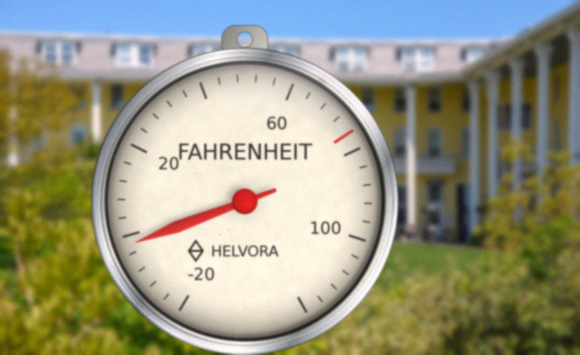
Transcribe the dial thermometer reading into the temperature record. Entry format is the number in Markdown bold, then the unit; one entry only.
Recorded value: **-2** °F
